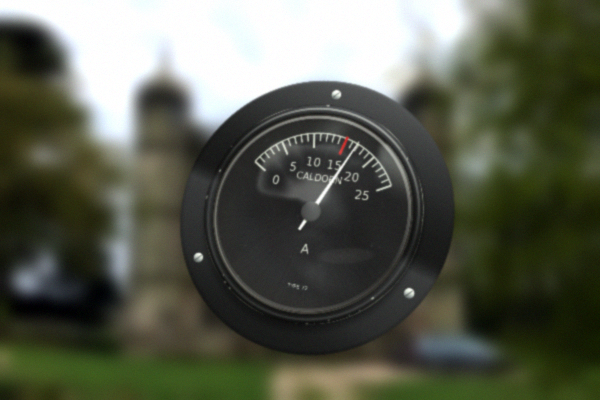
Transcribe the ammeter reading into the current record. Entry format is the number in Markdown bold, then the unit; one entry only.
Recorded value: **17** A
